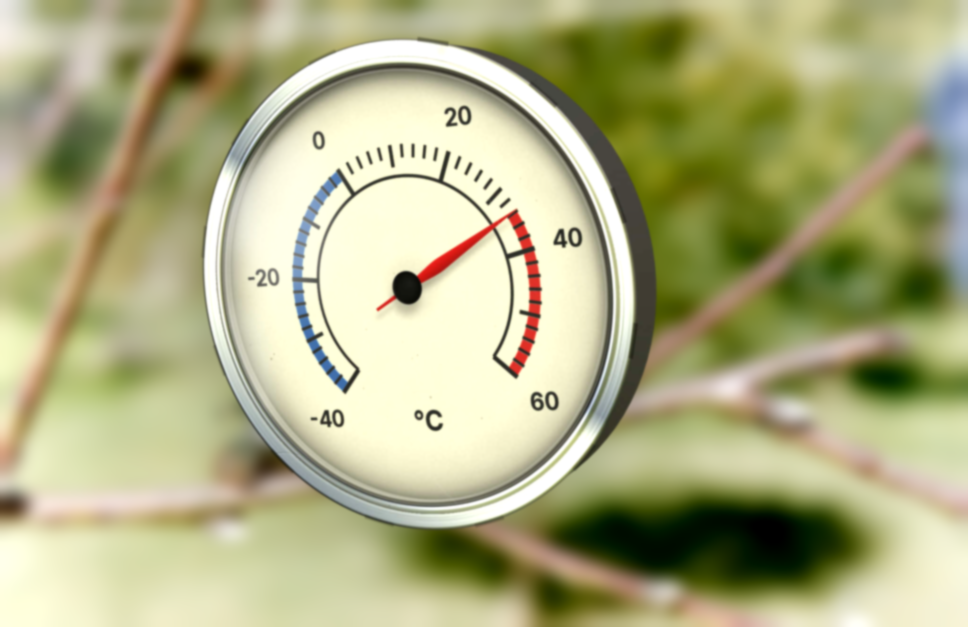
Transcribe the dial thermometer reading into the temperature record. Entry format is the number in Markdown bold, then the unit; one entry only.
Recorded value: **34** °C
